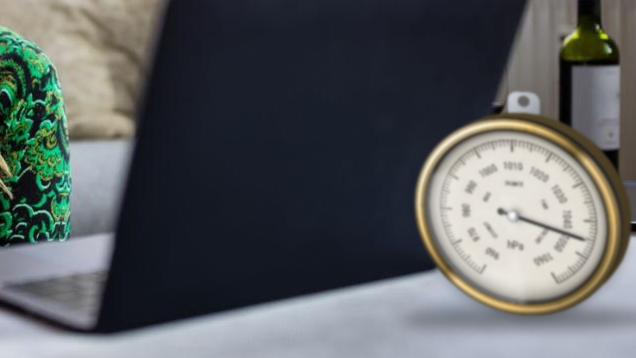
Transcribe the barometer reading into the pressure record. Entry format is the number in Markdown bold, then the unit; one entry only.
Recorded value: **1045** hPa
